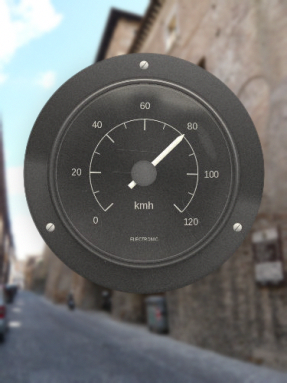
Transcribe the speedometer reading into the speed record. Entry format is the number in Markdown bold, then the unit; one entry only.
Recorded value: **80** km/h
